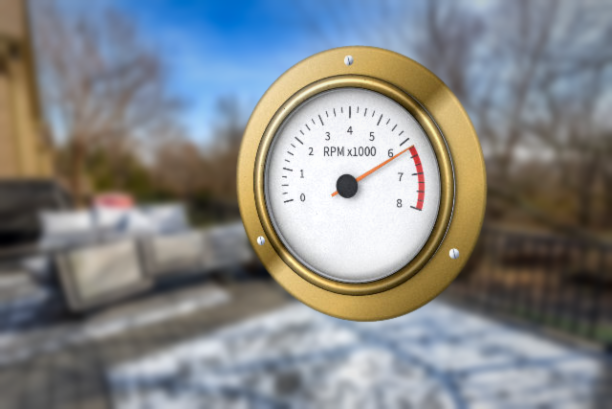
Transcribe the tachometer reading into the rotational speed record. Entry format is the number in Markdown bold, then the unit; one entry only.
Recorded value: **6250** rpm
